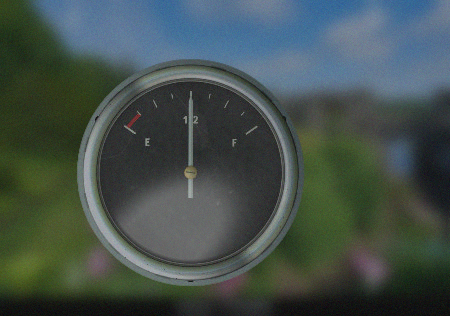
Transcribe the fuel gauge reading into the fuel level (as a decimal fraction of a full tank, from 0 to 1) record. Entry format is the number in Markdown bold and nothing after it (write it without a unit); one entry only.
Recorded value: **0.5**
